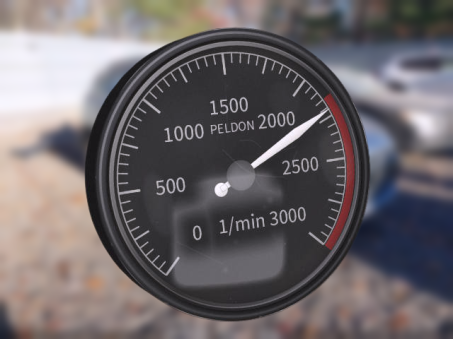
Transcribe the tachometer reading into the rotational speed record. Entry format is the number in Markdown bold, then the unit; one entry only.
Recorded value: **2200** rpm
